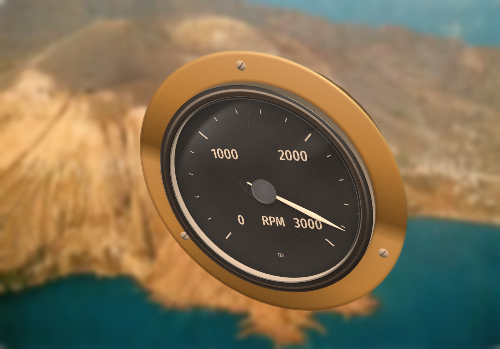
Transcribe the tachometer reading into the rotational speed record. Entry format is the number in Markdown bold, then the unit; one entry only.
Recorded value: **2800** rpm
